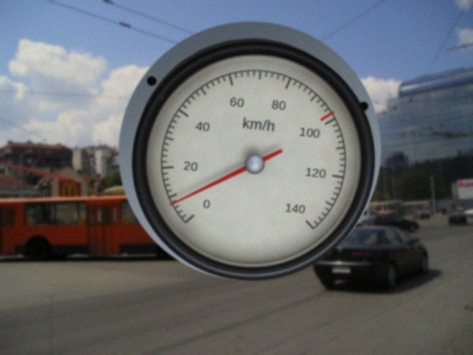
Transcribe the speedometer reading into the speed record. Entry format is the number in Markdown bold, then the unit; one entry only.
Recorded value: **8** km/h
